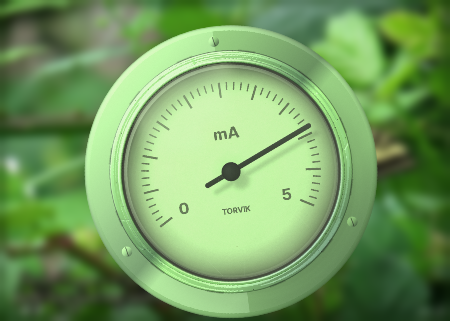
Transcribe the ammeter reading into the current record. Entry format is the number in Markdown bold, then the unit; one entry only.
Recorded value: **3.9** mA
